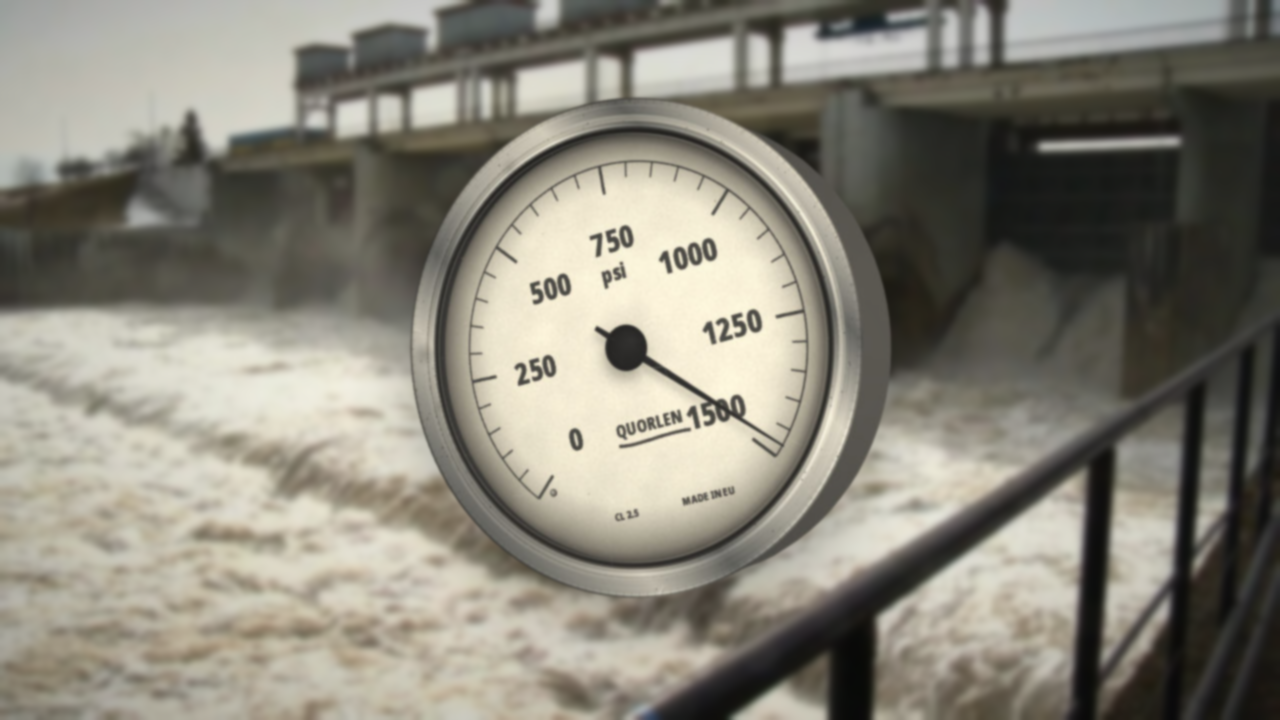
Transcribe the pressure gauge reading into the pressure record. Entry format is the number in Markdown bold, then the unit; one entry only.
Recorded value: **1475** psi
